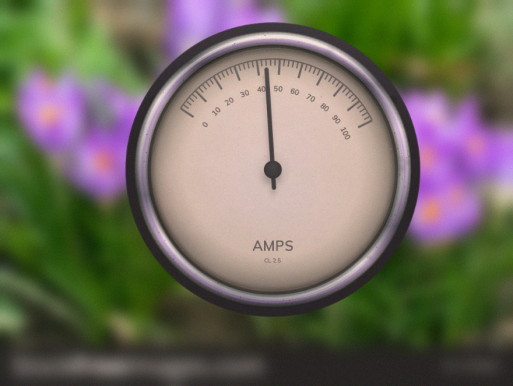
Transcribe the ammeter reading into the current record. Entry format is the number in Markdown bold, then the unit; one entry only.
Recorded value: **44** A
